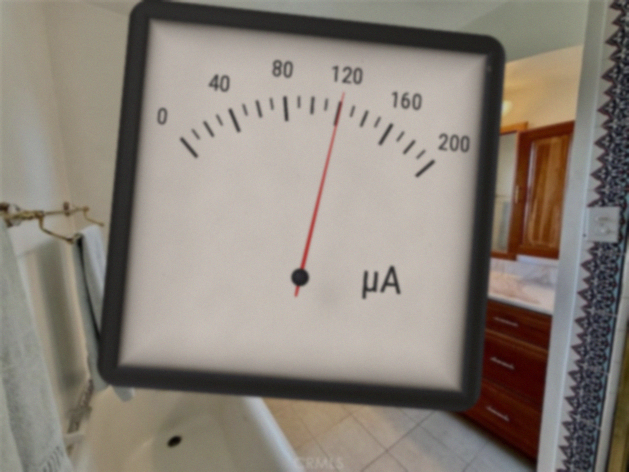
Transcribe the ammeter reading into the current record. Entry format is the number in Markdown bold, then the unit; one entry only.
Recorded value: **120** µA
